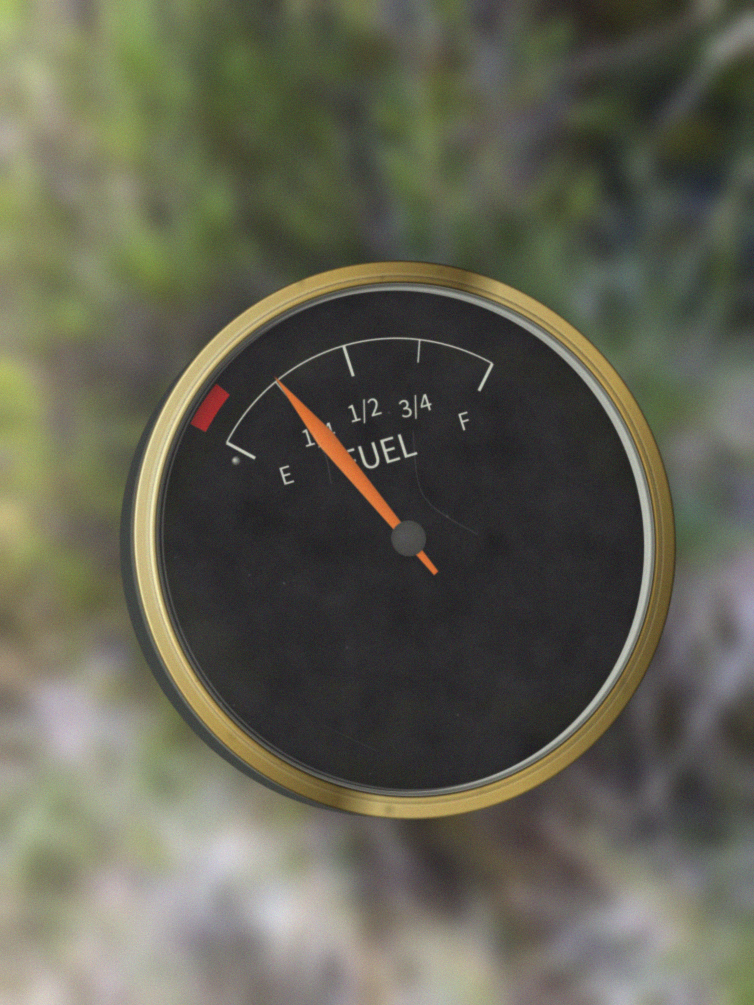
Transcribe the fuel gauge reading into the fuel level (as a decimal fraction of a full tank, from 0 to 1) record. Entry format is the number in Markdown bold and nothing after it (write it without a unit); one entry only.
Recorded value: **0.25**
